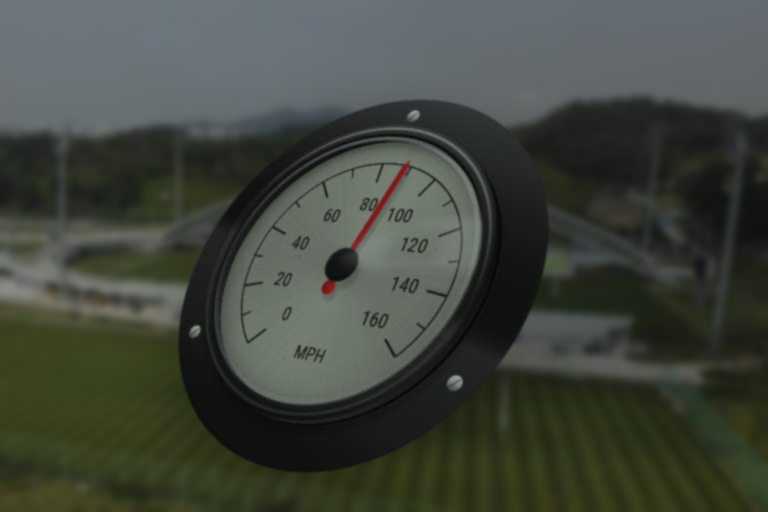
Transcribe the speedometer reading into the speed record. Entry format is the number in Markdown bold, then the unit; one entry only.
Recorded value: **90** mph
